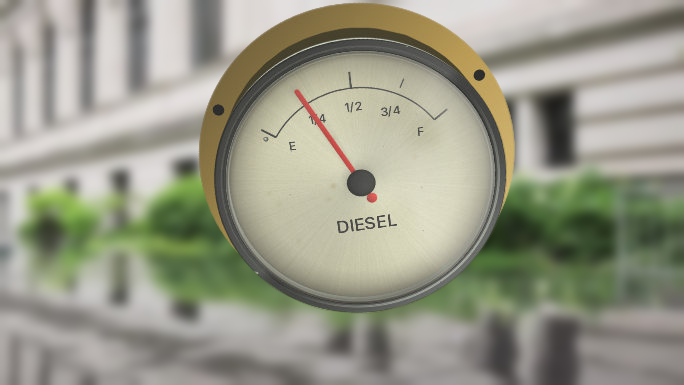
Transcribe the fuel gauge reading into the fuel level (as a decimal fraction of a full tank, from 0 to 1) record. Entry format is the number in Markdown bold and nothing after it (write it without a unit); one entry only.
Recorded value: **0.25**
